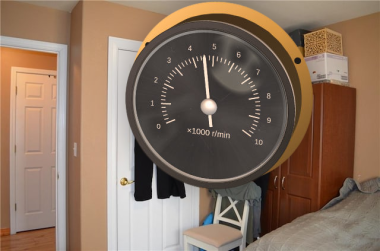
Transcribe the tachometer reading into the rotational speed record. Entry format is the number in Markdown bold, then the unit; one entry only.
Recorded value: **4600** rpm
